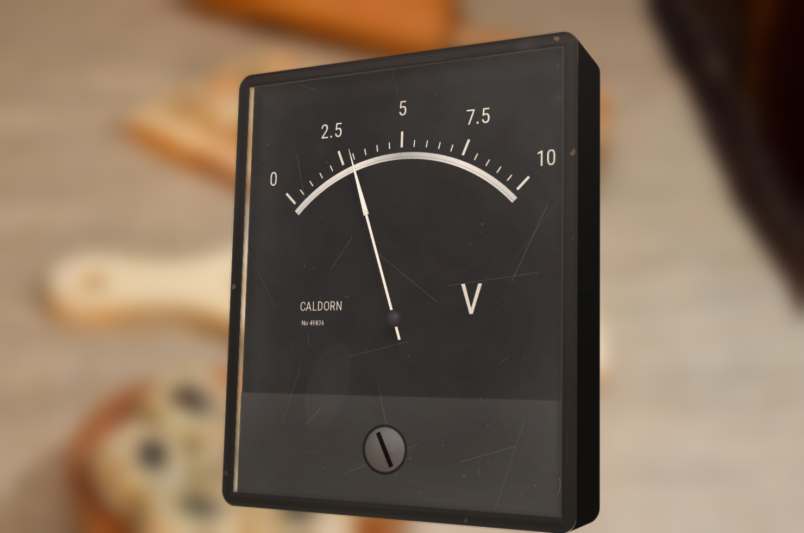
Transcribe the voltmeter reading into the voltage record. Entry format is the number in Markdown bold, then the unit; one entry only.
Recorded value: **3** V
